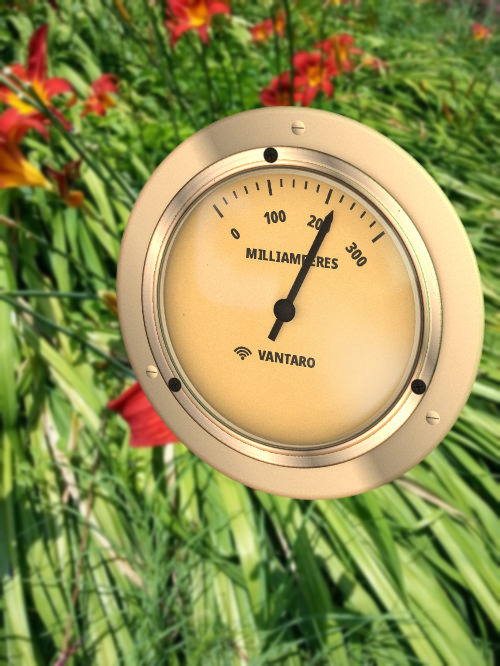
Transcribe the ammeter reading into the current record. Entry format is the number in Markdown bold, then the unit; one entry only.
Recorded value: **220** mA
